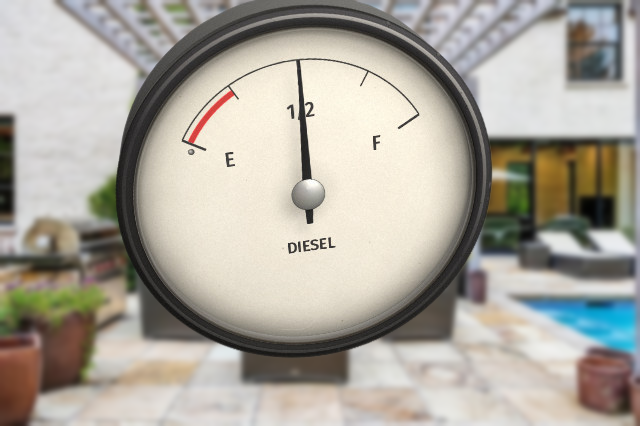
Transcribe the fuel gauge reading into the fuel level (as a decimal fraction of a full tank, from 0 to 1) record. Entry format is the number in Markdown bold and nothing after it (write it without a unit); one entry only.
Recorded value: **0.5**
